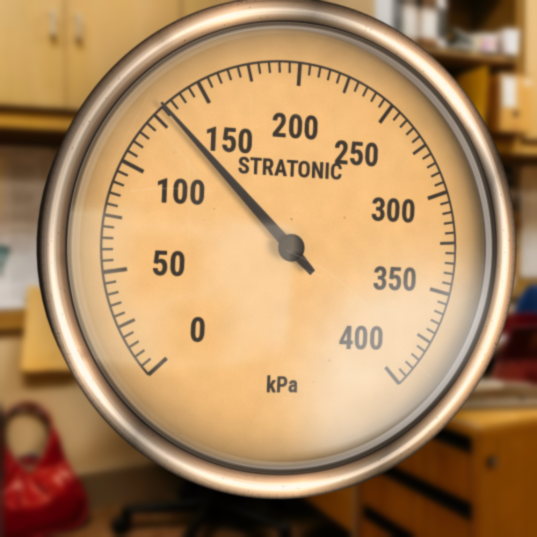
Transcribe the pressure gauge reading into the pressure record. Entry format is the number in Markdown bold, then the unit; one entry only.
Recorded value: **130** kPa
